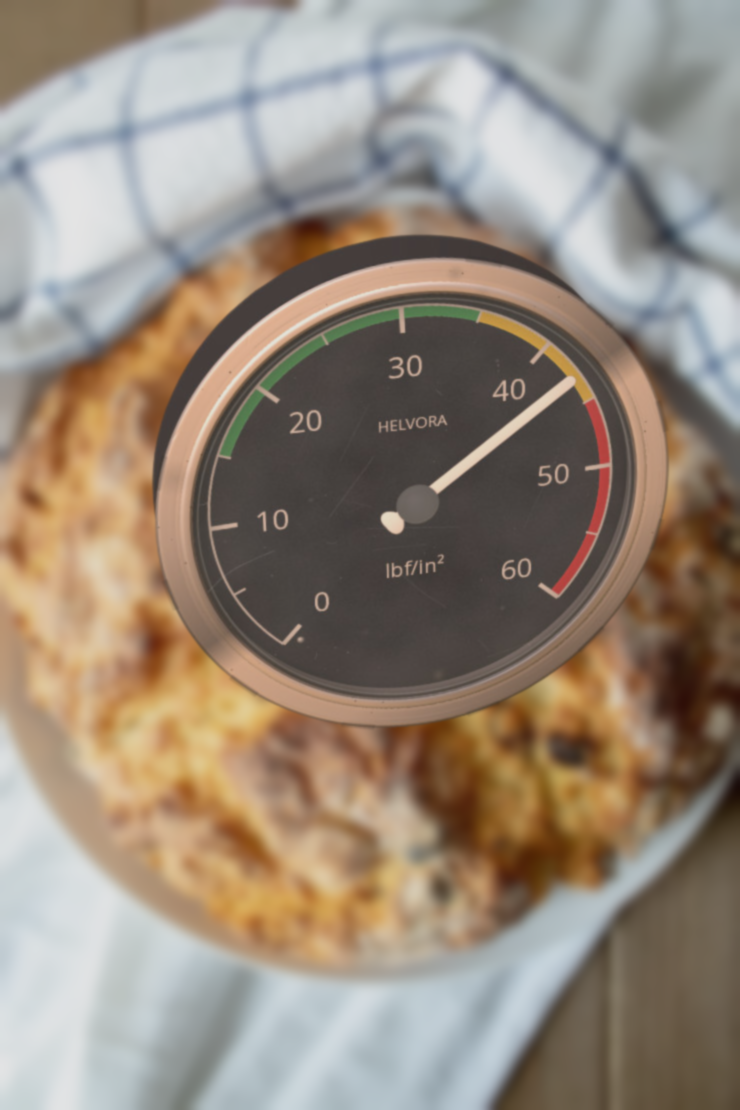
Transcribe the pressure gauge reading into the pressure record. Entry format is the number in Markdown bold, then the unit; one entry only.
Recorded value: **42.5** psi
